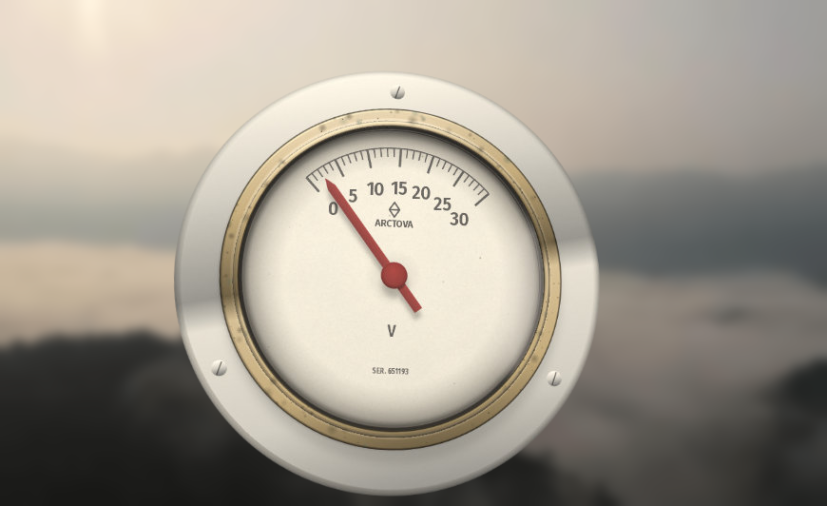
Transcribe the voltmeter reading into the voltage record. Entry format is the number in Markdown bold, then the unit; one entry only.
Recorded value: **2** V
